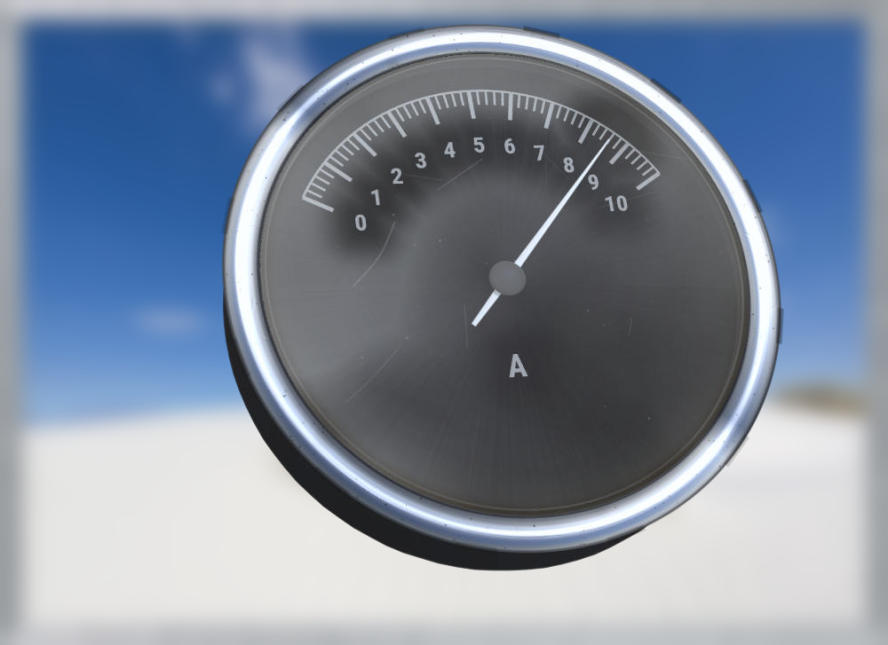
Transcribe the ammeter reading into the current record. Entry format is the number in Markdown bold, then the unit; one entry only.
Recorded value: **8.6** A
